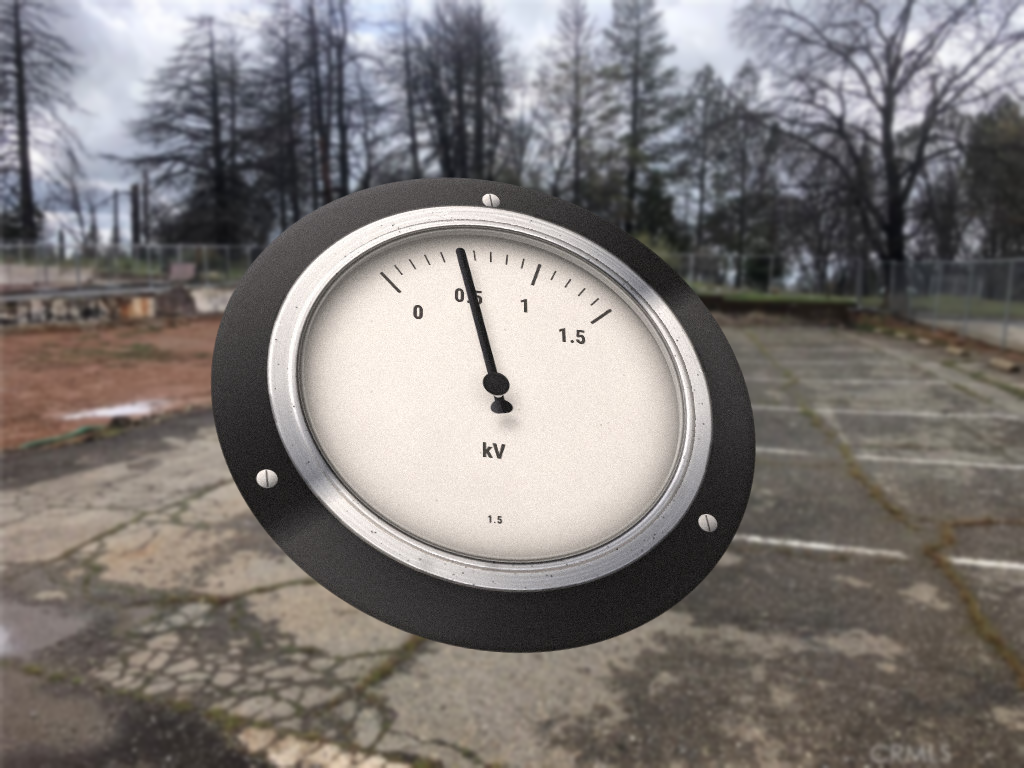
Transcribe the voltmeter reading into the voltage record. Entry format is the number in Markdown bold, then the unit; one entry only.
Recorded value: **0.5** kV
